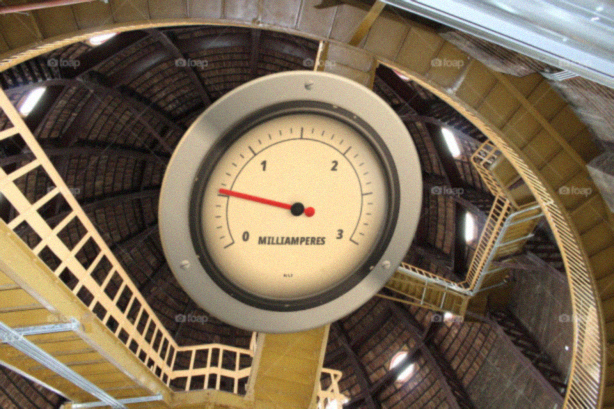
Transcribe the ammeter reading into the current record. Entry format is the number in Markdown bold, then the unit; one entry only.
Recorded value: **0.55** mA
